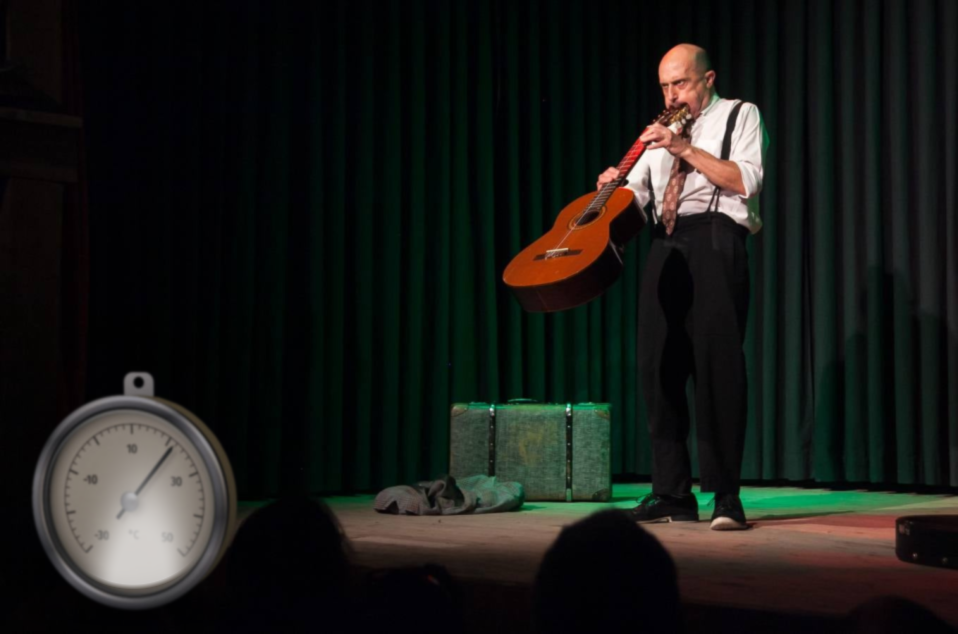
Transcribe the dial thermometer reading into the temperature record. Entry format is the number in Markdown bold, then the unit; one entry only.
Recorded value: **22** °C
